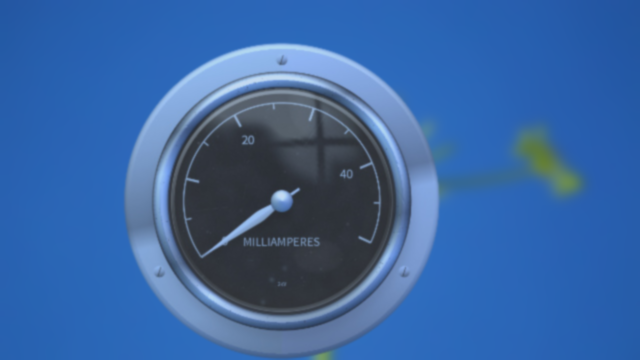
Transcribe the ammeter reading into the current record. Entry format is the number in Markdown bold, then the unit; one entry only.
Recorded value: **0** mA
